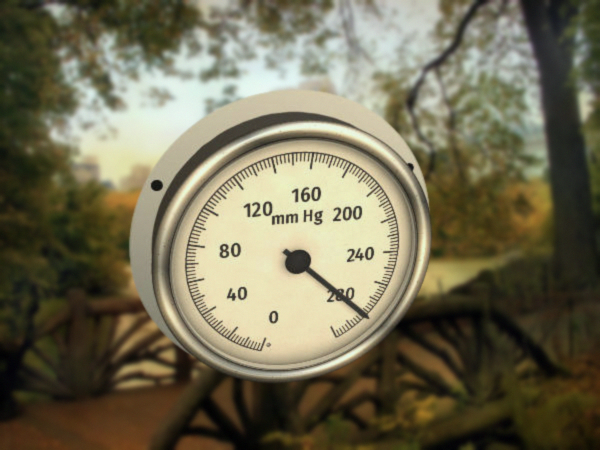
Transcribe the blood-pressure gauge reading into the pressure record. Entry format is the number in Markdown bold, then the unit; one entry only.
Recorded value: **280** mmHg
